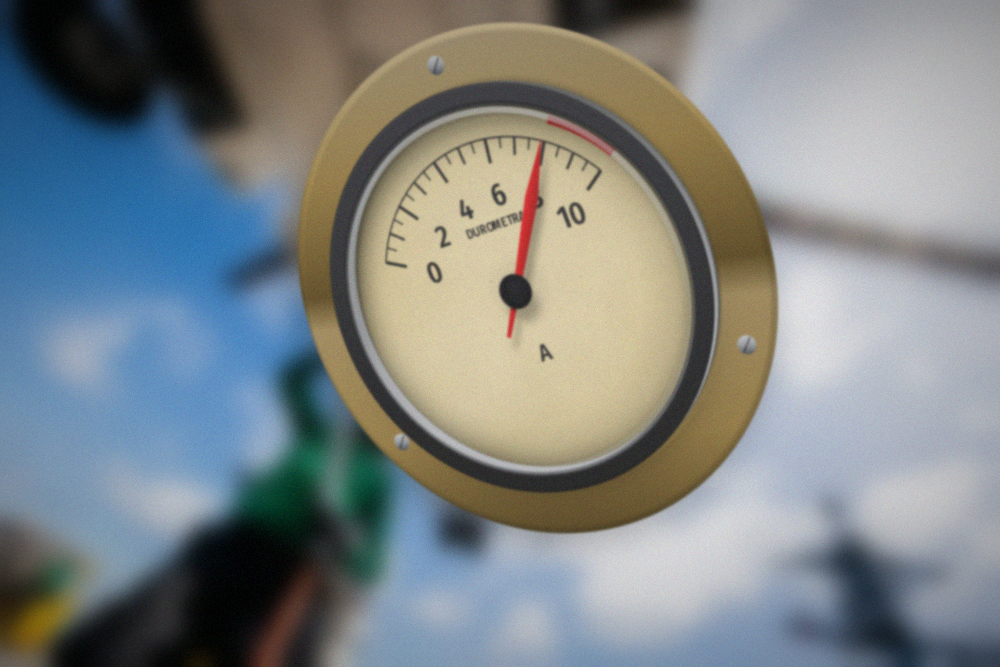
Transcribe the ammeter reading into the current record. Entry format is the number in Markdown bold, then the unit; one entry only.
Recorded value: **8** A
